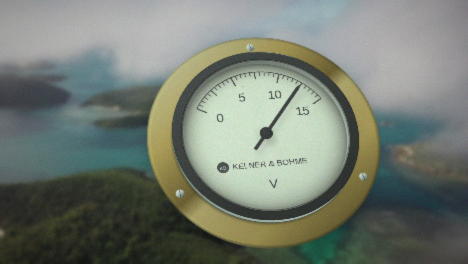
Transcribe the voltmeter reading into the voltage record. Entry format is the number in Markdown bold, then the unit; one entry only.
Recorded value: **12.5** V
